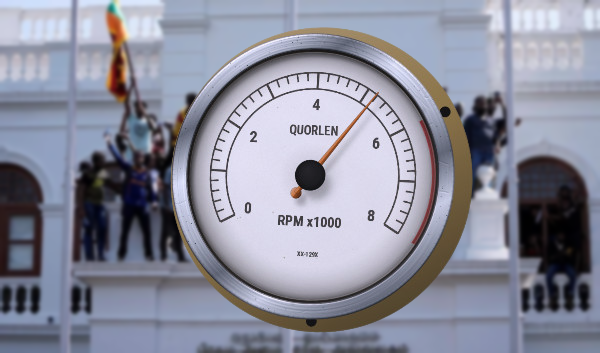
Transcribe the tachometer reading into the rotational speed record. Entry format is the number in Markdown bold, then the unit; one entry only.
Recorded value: **5200** rpm
